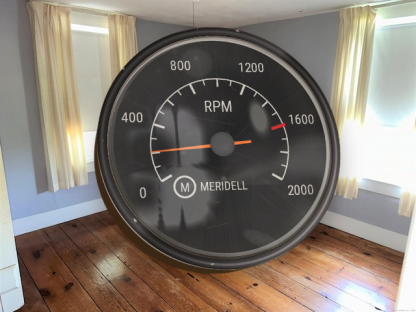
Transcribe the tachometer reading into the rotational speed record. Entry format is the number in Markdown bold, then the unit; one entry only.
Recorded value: **200** rpm
